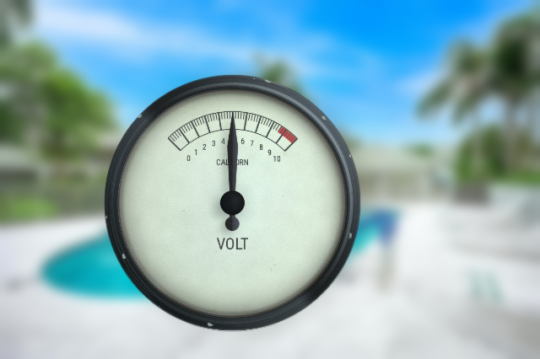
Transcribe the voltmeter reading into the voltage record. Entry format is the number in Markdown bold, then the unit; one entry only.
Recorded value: **5** V
